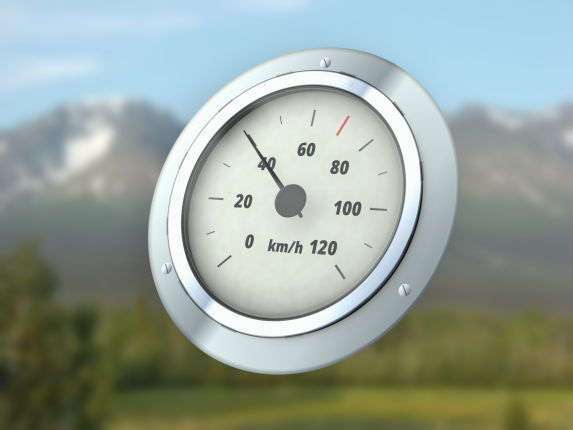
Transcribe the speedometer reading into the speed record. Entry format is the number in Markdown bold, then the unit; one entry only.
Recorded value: **40** km/h
